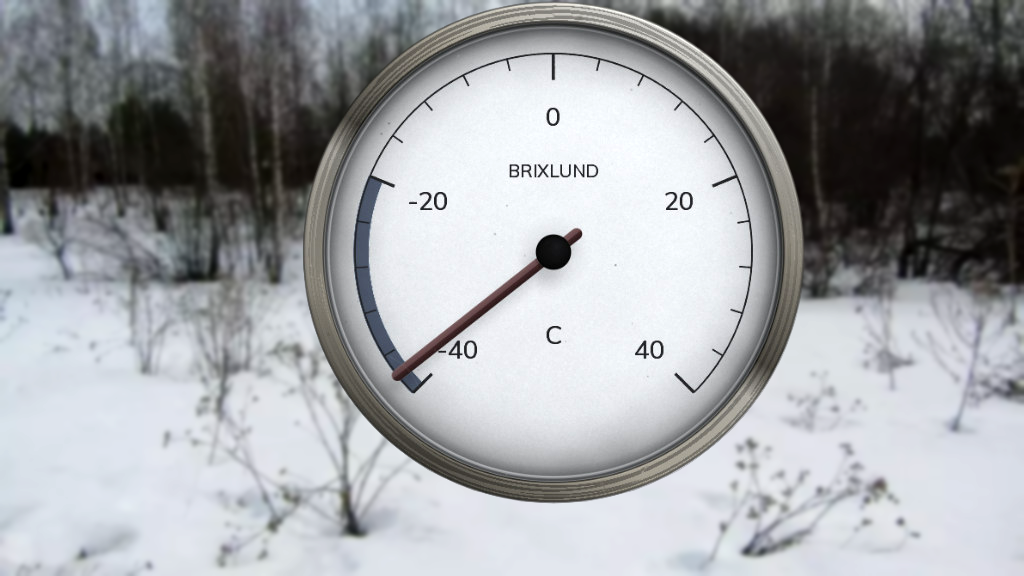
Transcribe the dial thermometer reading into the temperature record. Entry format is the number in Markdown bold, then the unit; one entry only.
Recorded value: **-38** °C
